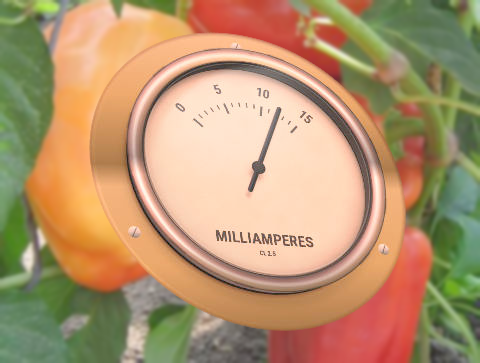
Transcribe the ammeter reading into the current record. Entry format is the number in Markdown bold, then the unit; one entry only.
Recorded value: **12** mA
